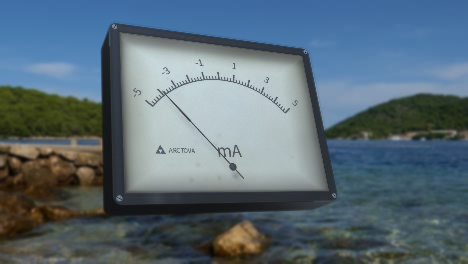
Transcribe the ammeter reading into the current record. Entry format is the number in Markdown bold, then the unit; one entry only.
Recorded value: **-4** mA
